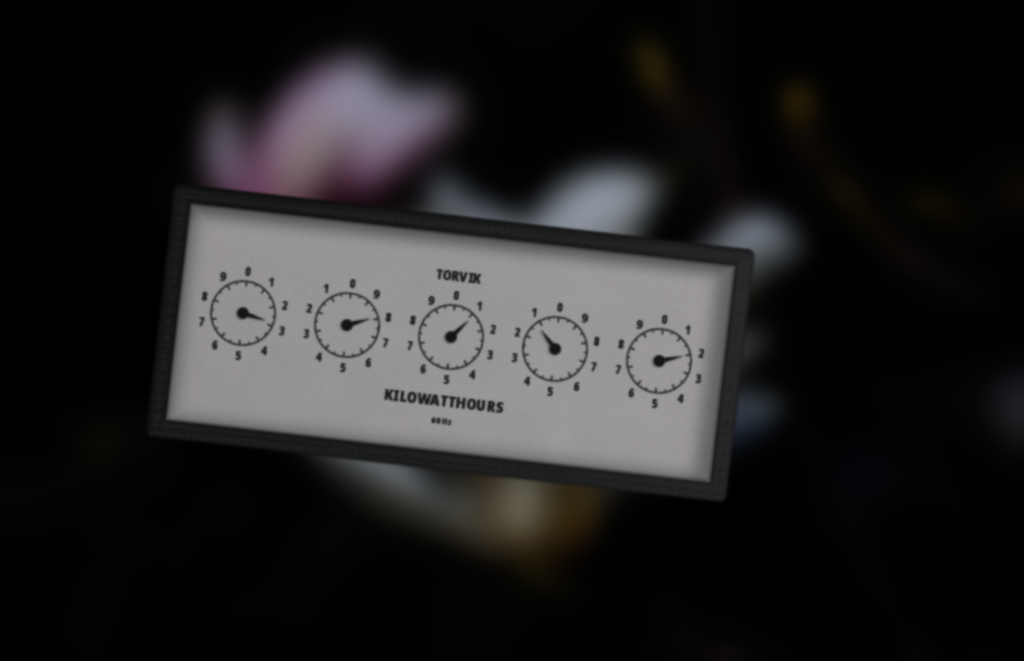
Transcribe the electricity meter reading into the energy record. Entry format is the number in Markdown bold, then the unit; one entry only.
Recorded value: **28112** kWh
